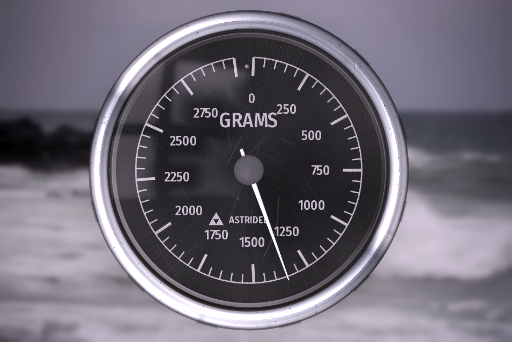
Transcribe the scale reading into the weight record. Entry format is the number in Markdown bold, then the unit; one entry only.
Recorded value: **1350** g
